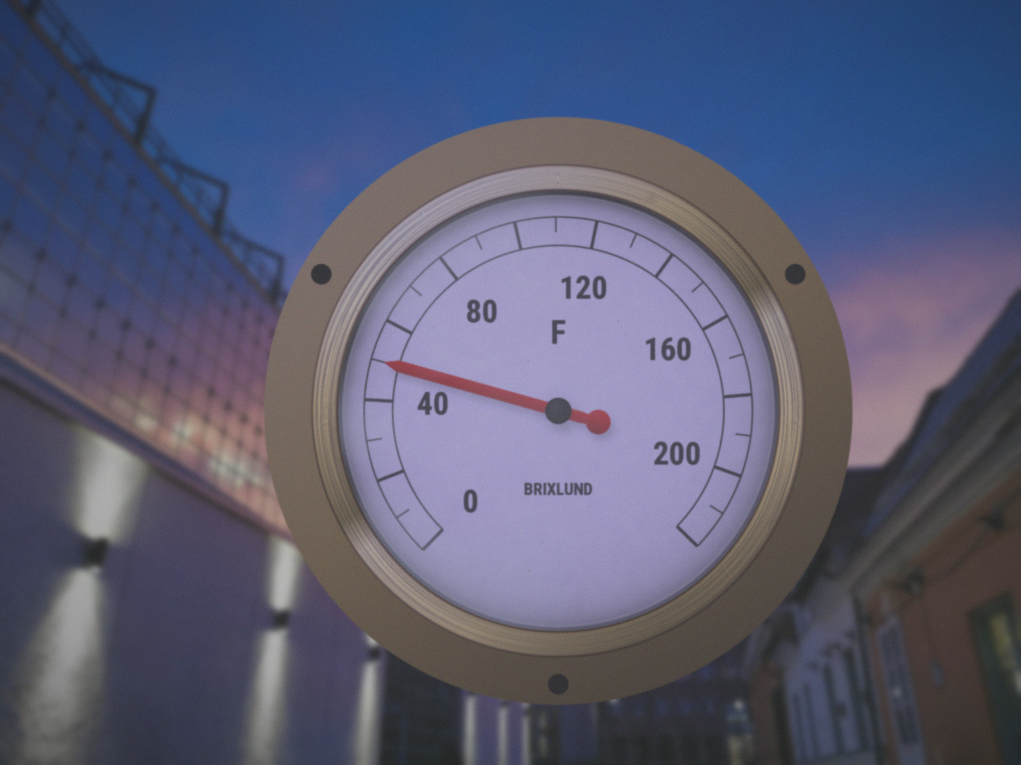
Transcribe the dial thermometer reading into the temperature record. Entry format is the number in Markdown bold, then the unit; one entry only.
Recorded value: **50** °F
